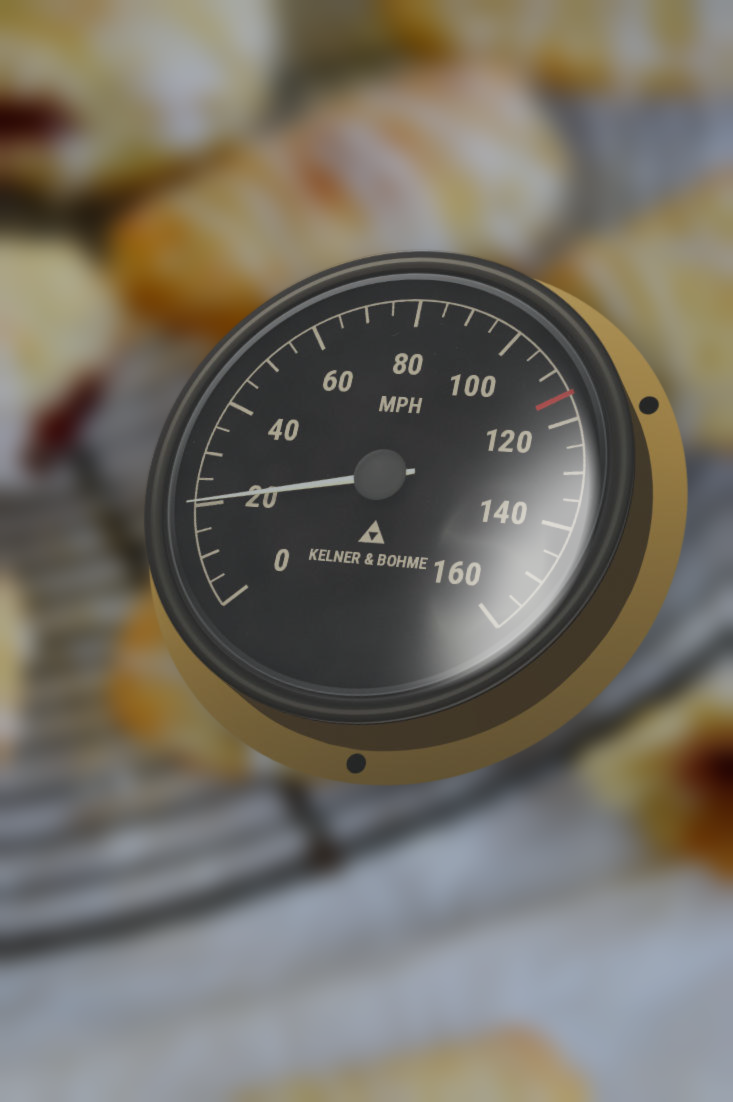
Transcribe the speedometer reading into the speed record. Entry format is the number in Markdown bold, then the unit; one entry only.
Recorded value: **20** mph
